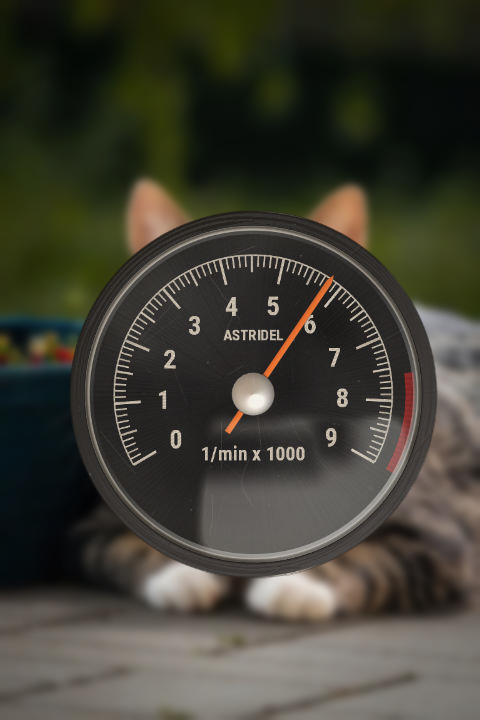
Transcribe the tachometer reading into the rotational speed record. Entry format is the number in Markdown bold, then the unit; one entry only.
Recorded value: **5800** rpm
